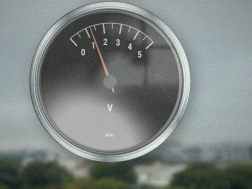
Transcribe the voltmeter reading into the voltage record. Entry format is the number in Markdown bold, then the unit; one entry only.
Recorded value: **1.25** V
